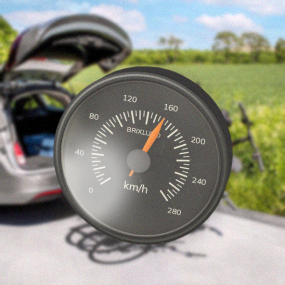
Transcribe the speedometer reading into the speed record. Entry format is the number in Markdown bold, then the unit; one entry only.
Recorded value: **160** km/h
